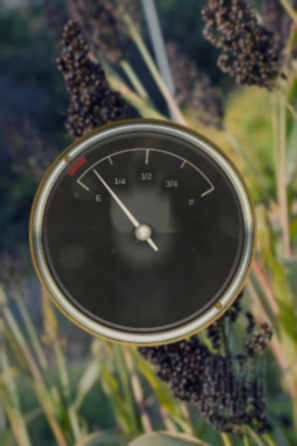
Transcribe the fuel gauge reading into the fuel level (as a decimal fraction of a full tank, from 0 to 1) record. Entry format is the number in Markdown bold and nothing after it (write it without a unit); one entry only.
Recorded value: **0.125**
